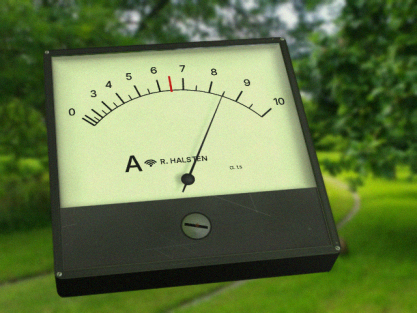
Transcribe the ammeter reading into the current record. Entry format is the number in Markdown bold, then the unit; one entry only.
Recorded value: **8.5** A
